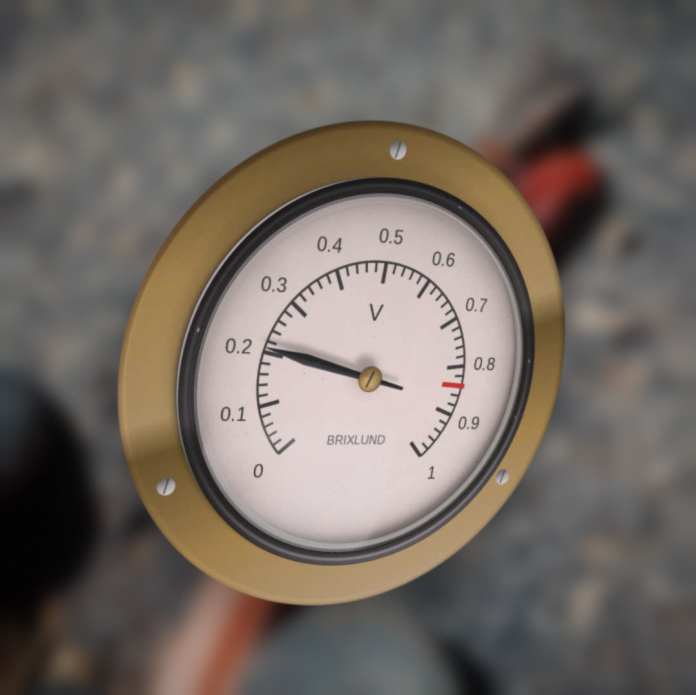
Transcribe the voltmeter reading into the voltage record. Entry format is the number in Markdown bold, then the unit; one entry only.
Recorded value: **0.21** V
